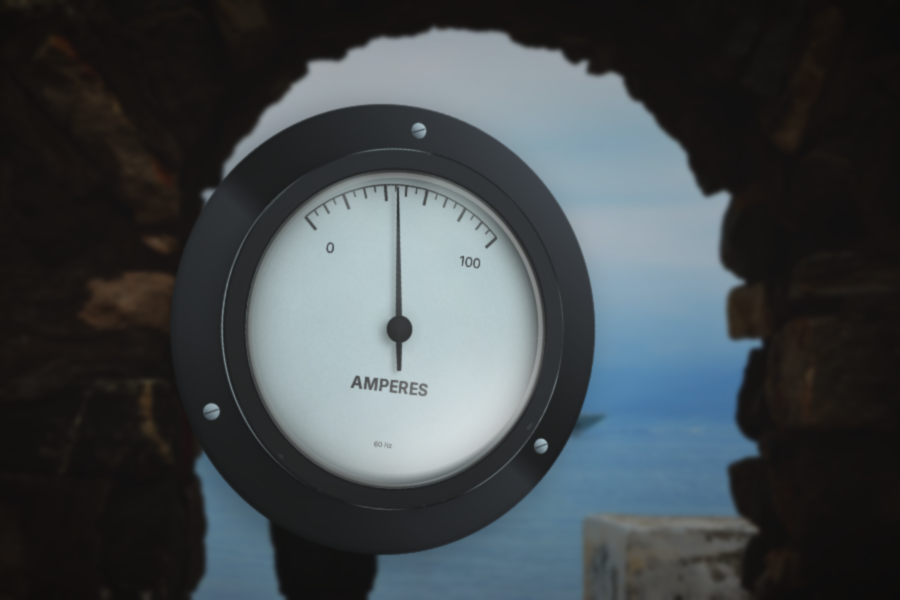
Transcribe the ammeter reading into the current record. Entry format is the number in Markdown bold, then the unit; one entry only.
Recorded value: **45** A
